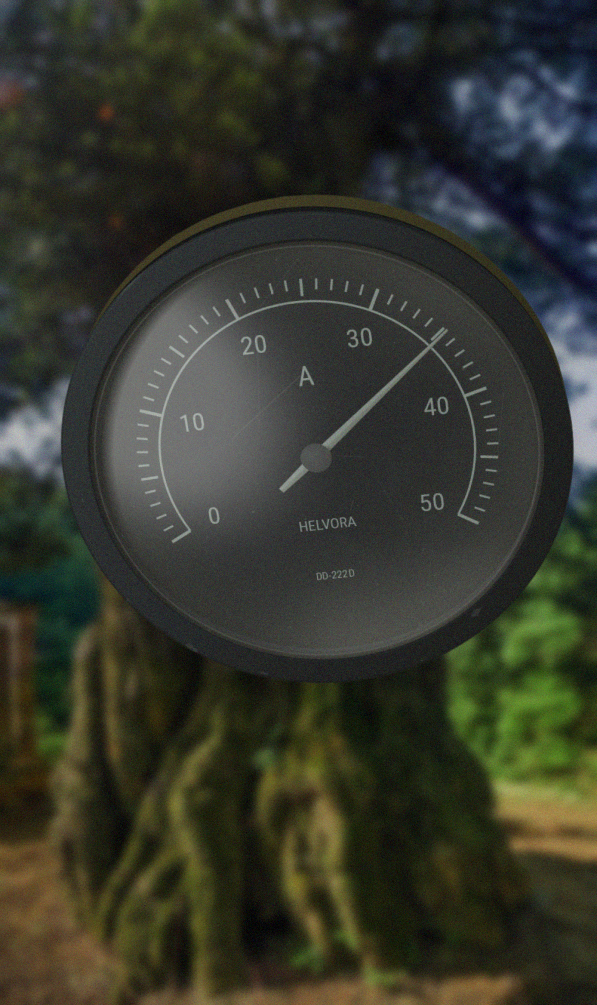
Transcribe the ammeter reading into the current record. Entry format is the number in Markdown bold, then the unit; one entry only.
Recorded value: **35** A
